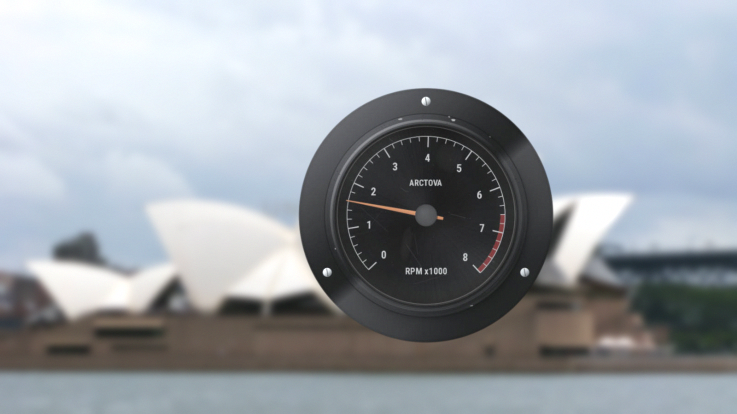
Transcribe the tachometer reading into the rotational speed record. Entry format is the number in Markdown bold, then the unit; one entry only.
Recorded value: **1600** rpm
